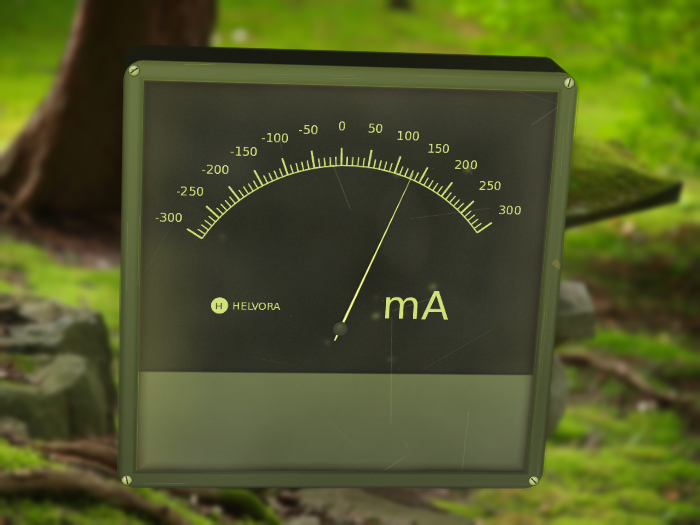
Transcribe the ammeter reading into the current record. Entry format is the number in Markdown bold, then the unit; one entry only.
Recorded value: **130** mA
